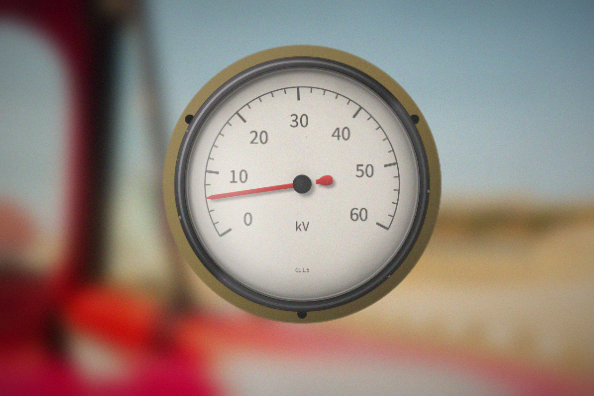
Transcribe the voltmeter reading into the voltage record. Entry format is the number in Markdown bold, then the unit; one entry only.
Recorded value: **6** kV
